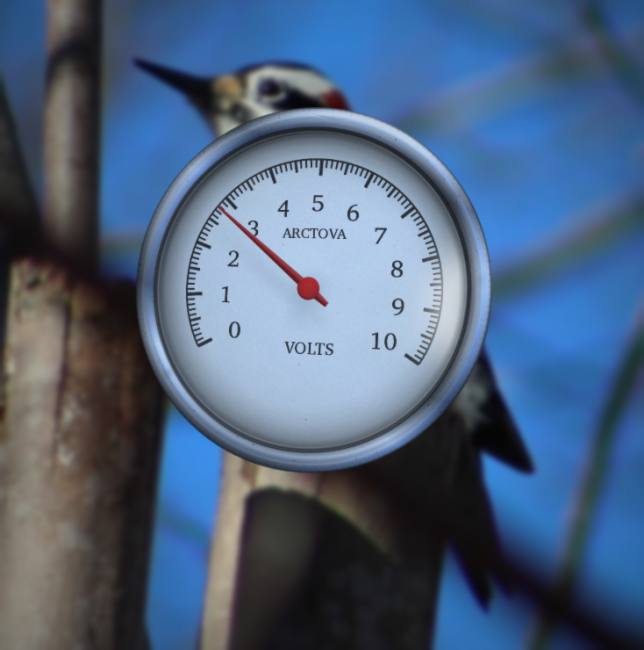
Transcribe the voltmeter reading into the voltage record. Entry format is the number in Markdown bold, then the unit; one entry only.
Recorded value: **2.8** V
